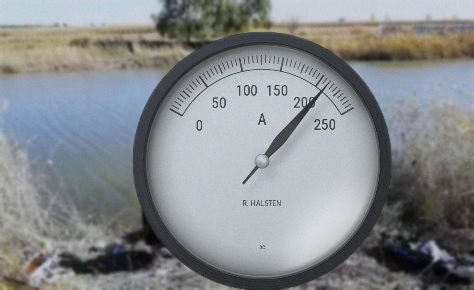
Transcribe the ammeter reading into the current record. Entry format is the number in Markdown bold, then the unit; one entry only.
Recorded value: **210** A
